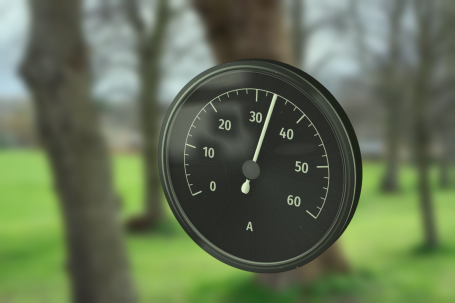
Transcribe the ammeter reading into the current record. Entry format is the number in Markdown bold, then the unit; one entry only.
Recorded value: **34** A
